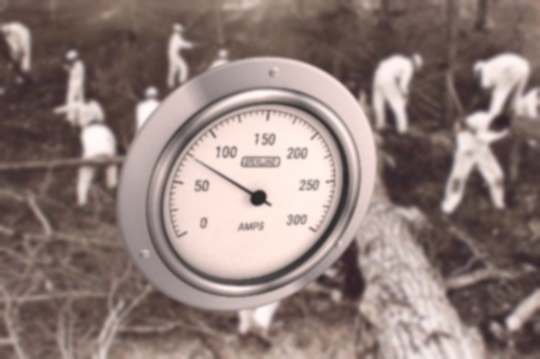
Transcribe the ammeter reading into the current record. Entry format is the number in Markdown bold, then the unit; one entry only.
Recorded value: **75** A
